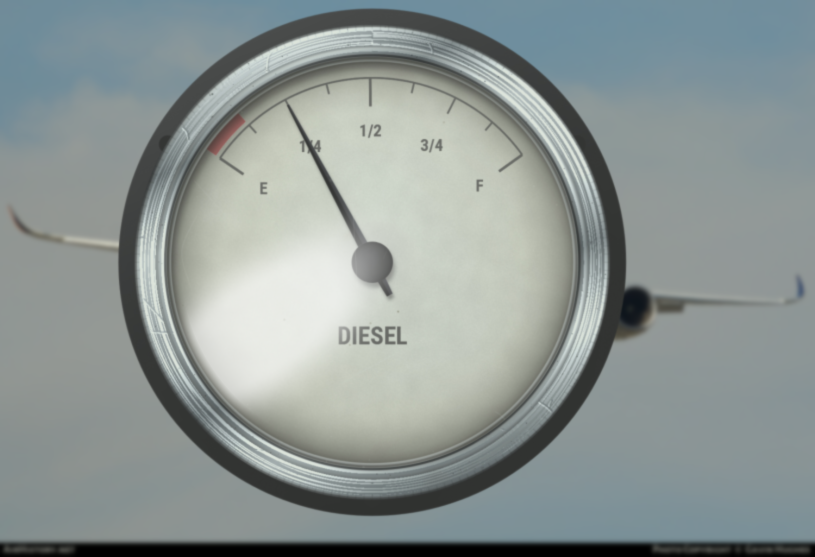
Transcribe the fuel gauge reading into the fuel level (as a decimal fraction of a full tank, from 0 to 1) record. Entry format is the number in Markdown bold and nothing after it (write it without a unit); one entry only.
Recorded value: **0.25**
